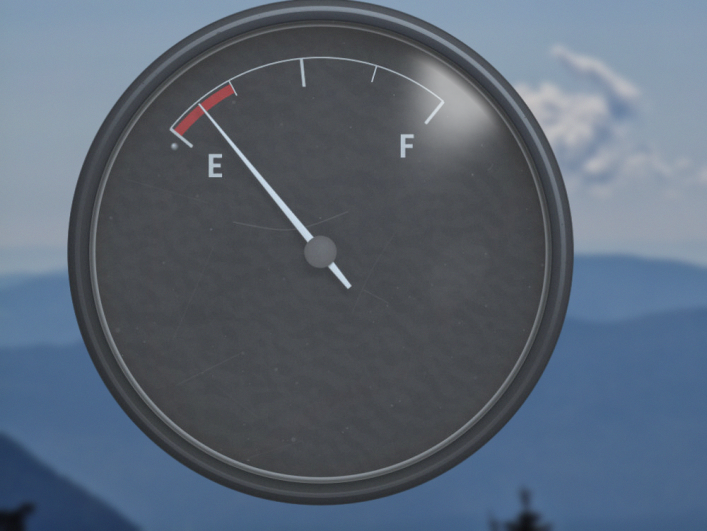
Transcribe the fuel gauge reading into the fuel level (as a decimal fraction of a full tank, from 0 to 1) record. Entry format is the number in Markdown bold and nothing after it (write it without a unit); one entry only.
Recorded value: **0.125**
